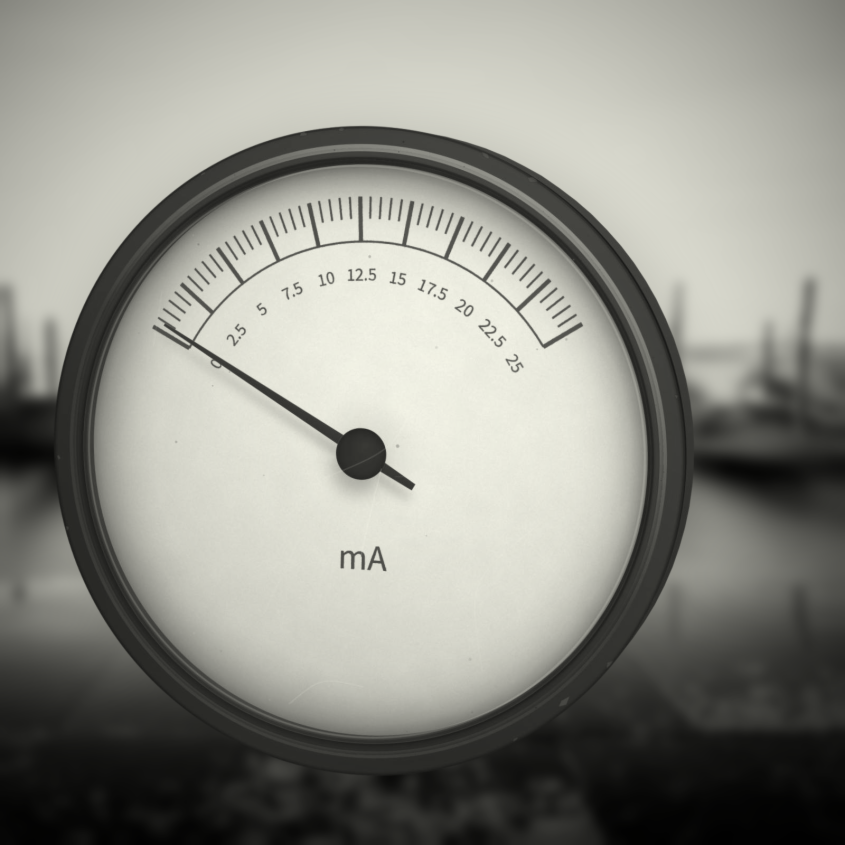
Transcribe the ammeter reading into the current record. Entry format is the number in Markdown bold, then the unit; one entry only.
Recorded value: **0.5** mA
